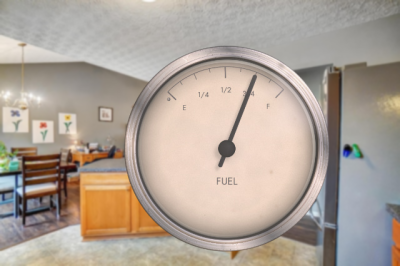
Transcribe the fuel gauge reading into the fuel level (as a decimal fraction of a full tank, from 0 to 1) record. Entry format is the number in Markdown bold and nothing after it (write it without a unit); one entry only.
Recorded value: **0.75**
